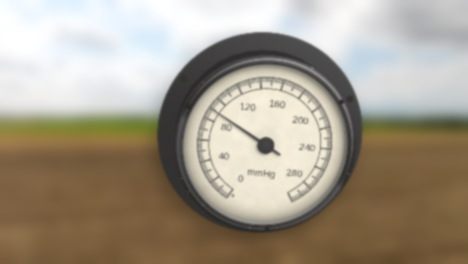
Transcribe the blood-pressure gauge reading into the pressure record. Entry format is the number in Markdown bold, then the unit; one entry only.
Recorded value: **90** mmHg
